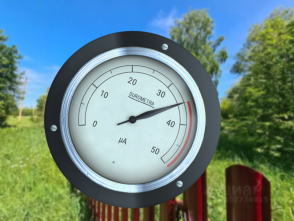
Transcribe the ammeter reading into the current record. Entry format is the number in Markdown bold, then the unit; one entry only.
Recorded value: **35** µA
